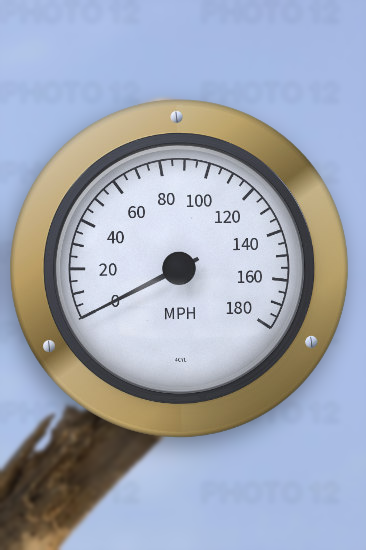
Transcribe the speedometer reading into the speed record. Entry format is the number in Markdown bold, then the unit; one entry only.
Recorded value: **0** mph
